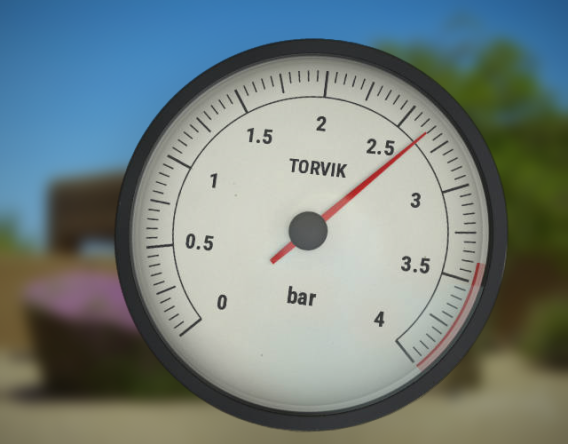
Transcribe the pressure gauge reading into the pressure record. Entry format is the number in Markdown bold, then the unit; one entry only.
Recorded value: **2.65** bar
